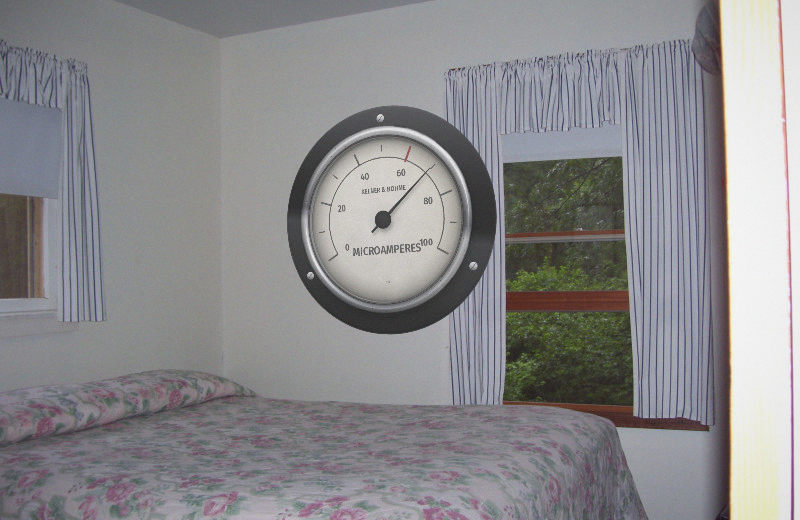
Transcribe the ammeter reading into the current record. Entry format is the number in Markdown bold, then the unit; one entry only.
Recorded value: **70** µA
